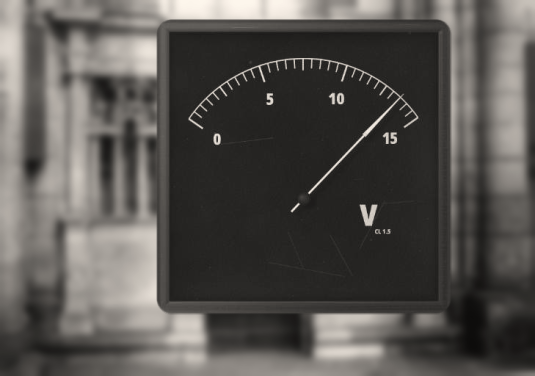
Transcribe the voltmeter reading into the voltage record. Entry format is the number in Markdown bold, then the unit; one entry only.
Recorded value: **13.5** V
